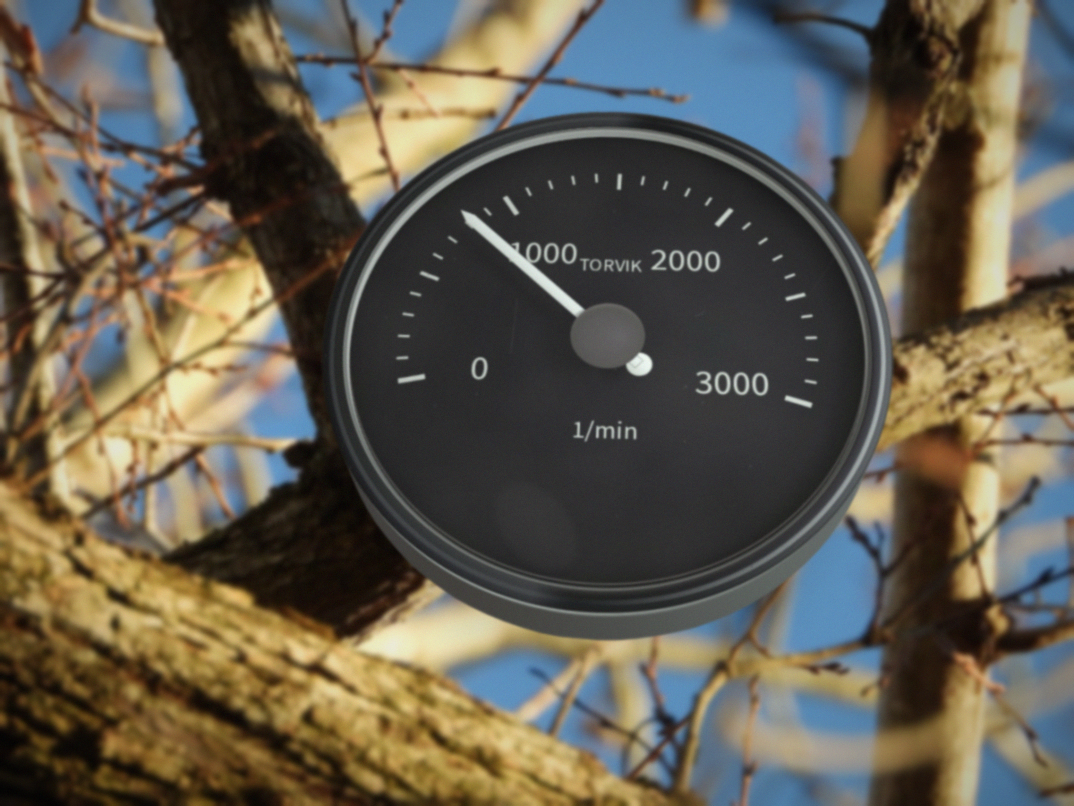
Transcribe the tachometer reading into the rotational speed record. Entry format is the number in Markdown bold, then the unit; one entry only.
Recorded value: **800** rpm
